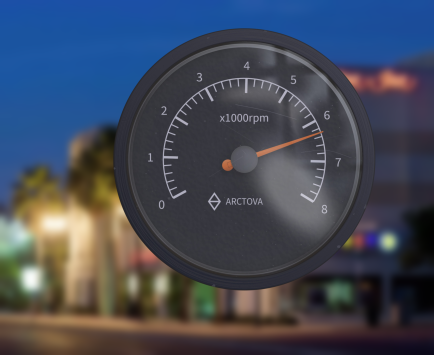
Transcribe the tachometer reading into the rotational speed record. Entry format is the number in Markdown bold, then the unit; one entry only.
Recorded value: **6300** rpm
